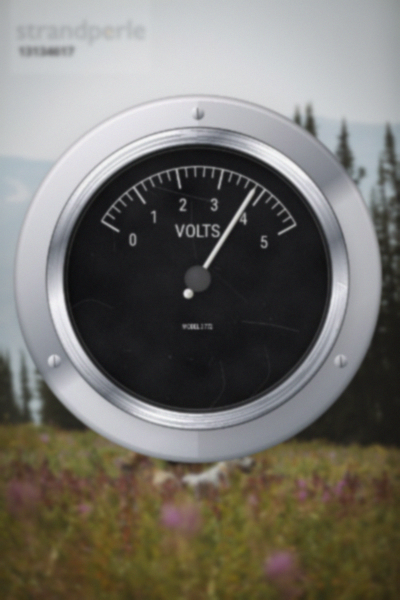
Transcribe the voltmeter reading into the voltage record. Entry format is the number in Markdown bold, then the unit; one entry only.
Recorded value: **3.8** V
